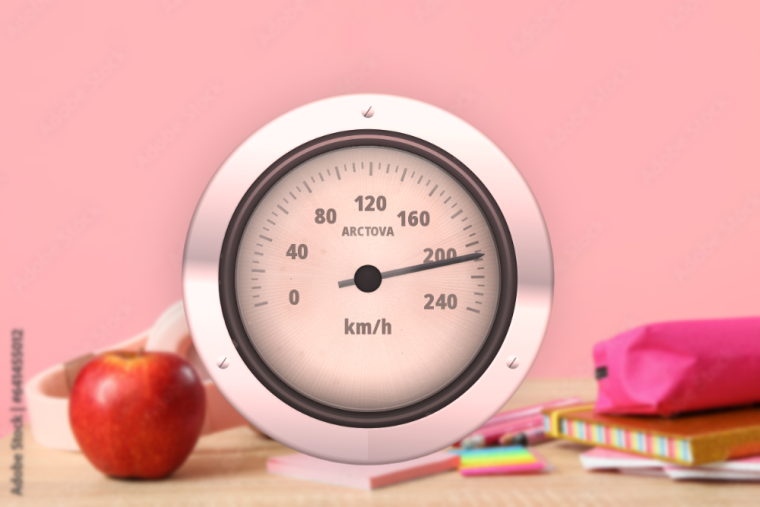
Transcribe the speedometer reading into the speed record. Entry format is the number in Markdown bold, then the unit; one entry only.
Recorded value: **207.5** km/h
